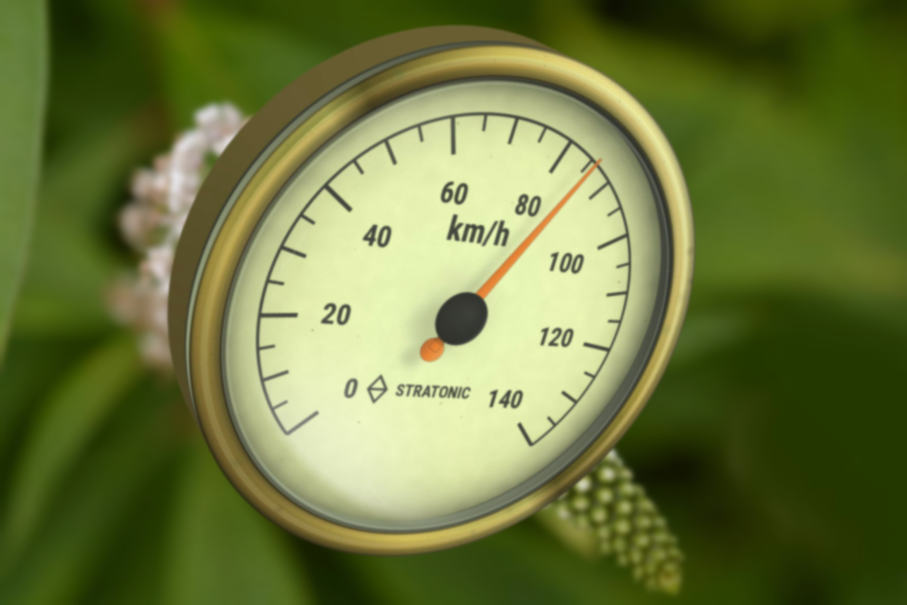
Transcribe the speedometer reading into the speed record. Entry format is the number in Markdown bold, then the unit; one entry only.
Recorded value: **85** km/h
